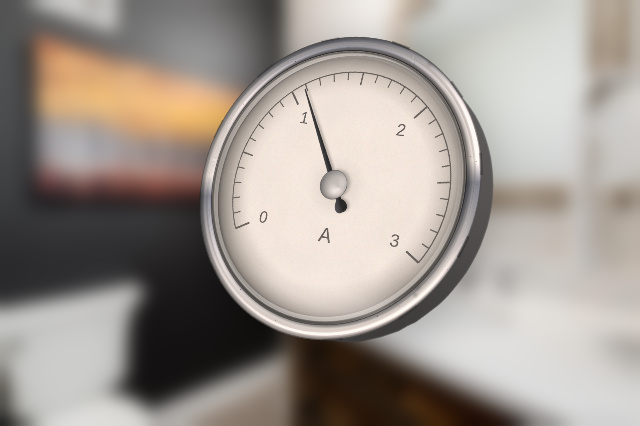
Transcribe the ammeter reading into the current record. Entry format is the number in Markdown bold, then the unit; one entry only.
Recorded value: **1.1** A
